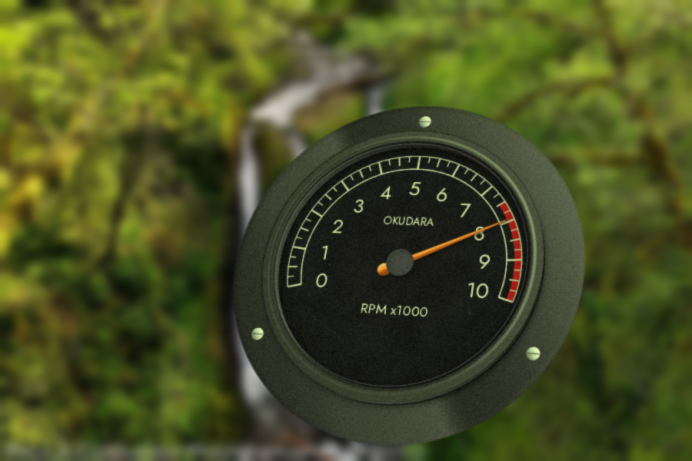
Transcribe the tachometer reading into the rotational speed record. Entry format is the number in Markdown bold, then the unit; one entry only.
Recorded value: **8000** rpm
